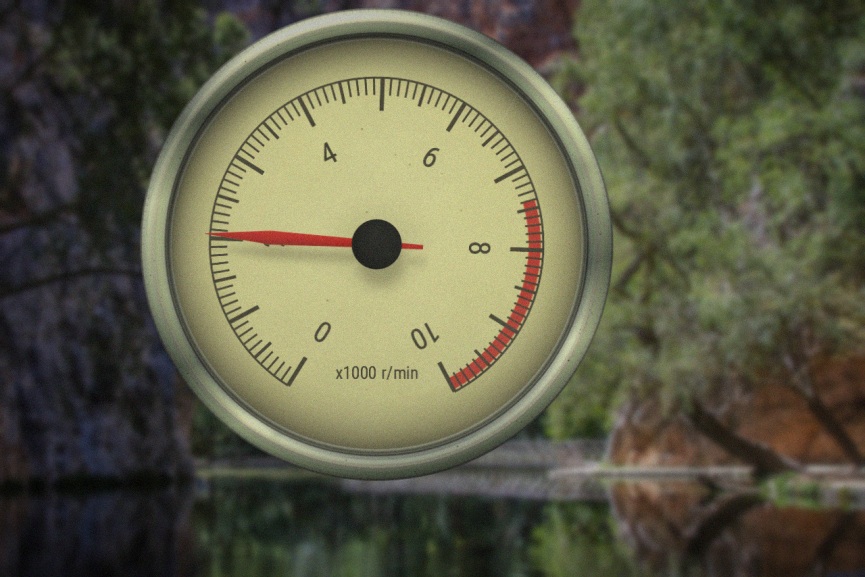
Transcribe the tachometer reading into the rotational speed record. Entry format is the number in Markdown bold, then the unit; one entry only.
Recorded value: **2050** rpm
